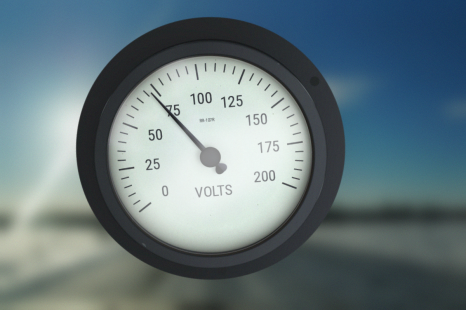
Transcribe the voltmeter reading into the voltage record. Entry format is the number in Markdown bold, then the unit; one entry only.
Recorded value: **72.5** V
